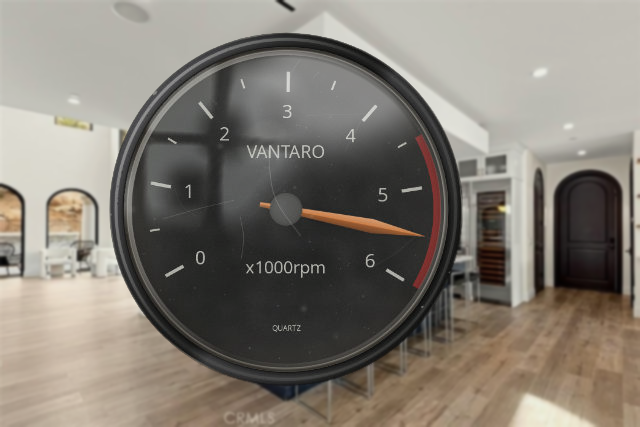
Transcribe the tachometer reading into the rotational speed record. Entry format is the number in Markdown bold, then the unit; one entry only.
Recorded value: **5500** rpm
